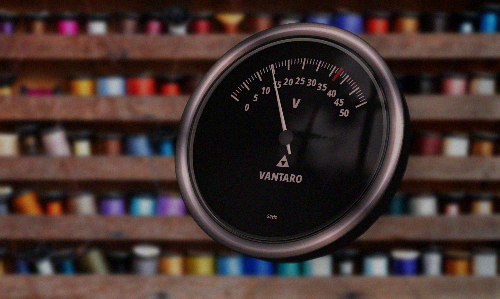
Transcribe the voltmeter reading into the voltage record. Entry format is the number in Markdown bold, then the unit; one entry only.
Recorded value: **15** V
